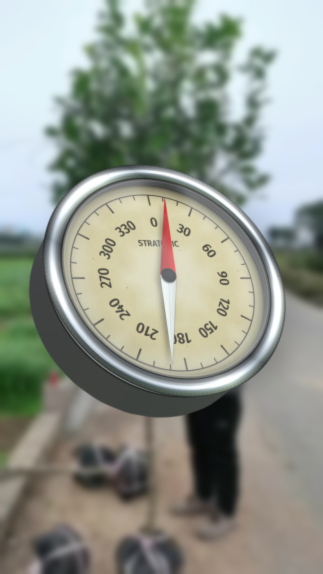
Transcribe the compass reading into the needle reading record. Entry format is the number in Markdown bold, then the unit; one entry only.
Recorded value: **10** °
